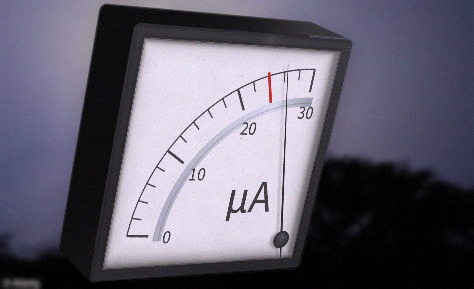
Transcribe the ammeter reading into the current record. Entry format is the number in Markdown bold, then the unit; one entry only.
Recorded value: **26** µA
